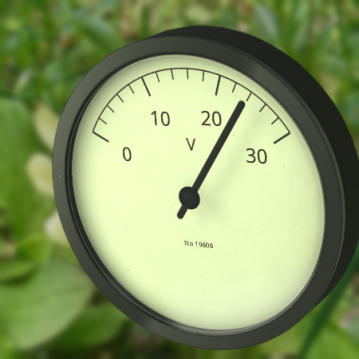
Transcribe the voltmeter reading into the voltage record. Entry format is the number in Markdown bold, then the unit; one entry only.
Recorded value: **24** V
